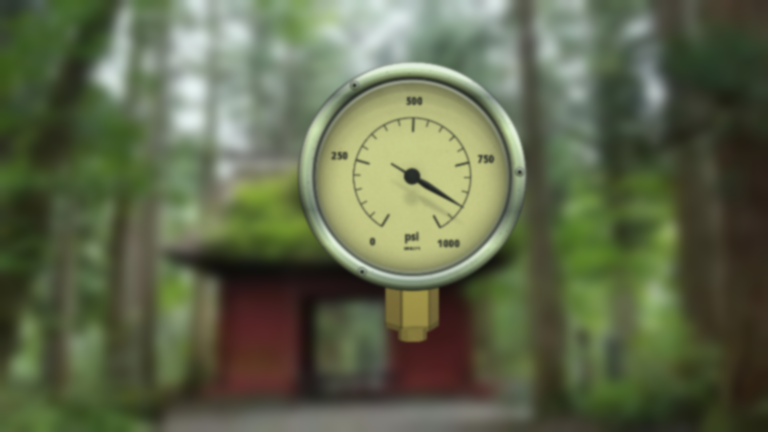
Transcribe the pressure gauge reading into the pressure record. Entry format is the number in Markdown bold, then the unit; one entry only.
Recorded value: **900** psi
